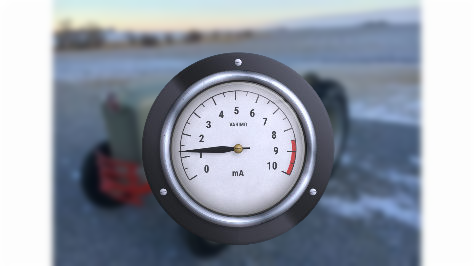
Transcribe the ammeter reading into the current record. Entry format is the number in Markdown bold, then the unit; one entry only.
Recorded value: **1.25** mA
